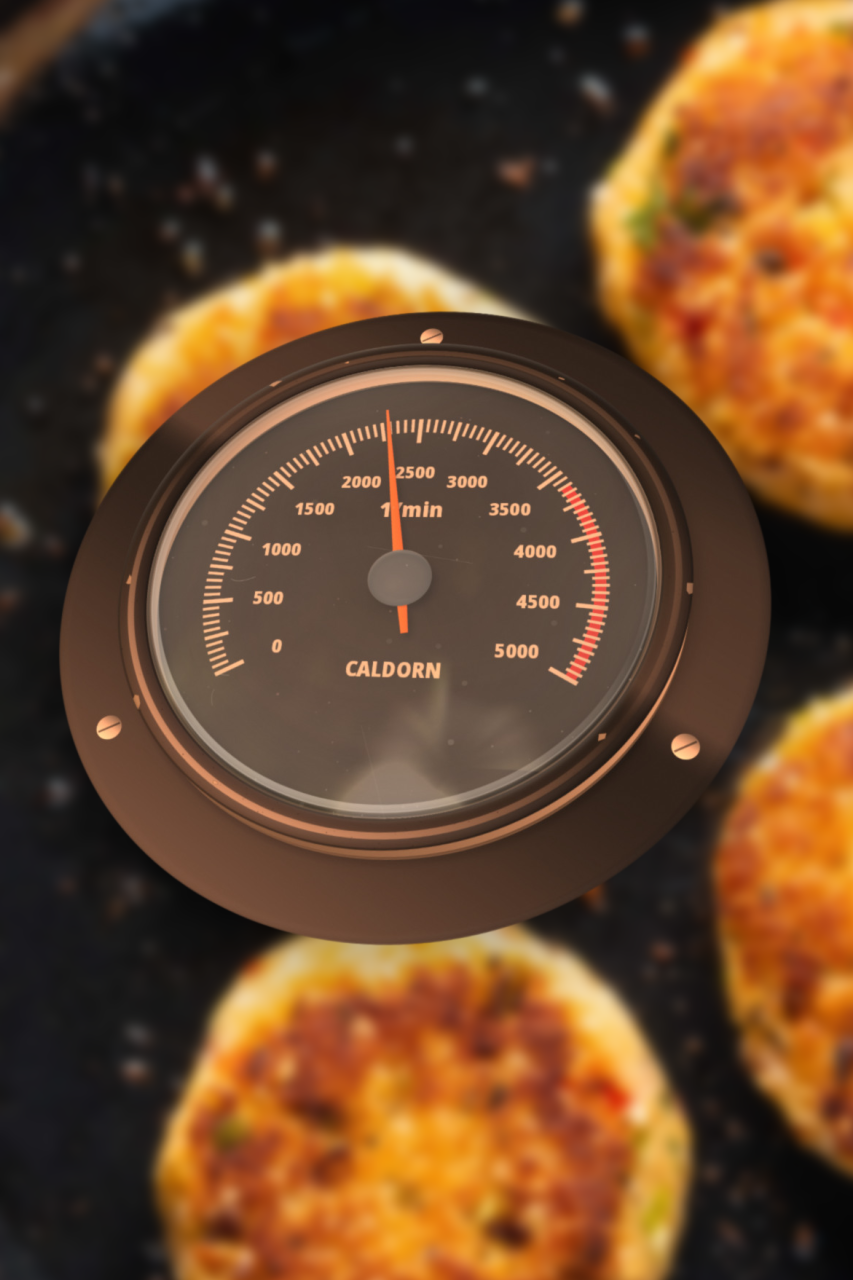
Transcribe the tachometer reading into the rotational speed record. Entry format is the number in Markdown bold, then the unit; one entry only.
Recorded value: **2300** rpm
